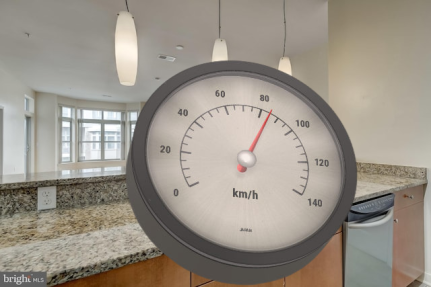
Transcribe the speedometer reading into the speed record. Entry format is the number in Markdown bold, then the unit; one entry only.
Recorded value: **85** km/h
